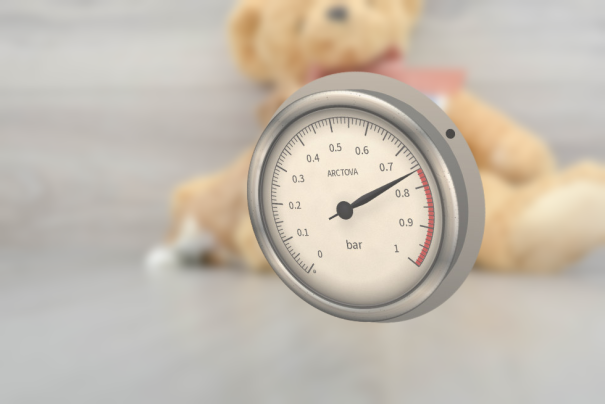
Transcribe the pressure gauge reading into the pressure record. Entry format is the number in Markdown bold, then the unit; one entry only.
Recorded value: **0.76** bar
